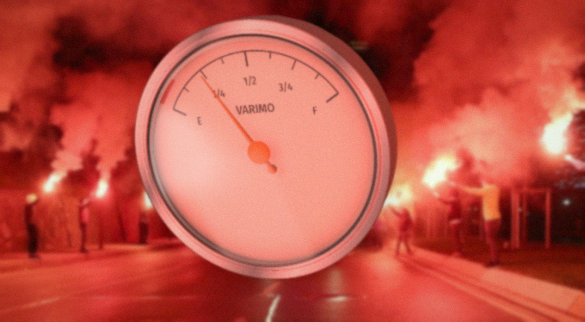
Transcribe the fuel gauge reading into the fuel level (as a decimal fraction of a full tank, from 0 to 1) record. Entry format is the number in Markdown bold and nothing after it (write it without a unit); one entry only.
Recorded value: **0.25**
